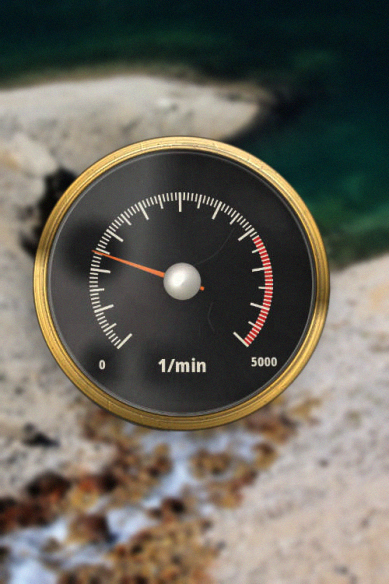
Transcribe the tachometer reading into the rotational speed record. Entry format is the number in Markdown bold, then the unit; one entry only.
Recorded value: **1200** rpm
